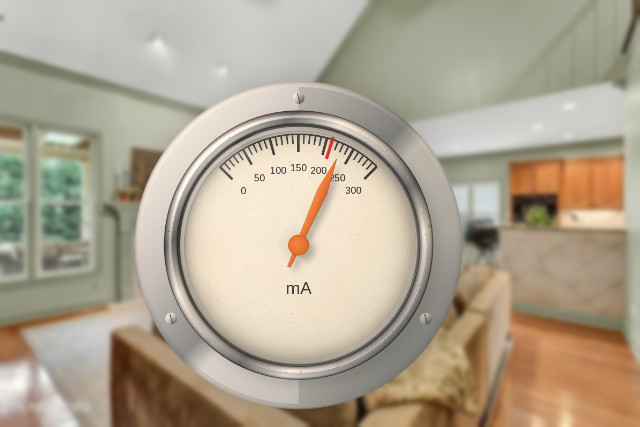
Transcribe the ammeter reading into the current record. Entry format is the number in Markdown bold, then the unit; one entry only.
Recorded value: **230** mA
